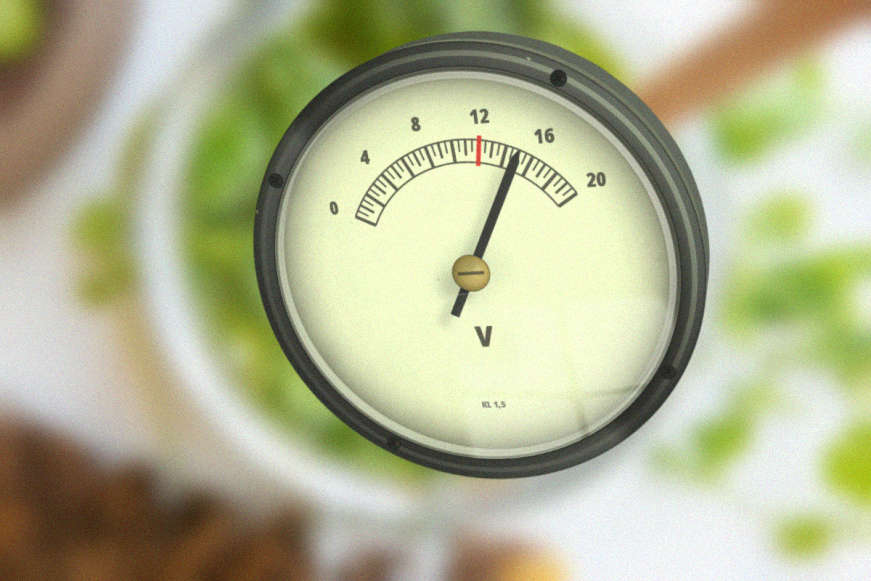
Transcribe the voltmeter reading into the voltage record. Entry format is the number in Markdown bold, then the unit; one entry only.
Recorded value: **15** V
